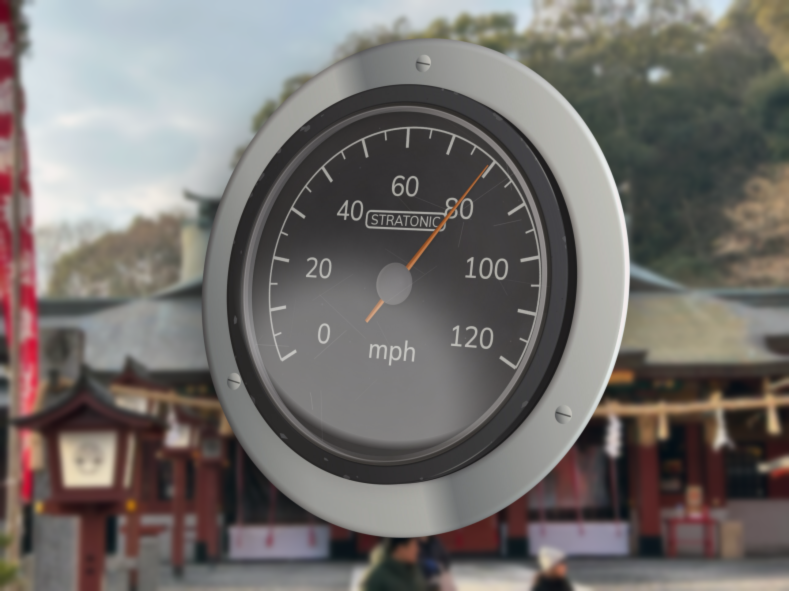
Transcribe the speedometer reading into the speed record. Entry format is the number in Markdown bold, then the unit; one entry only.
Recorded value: **80** mph
